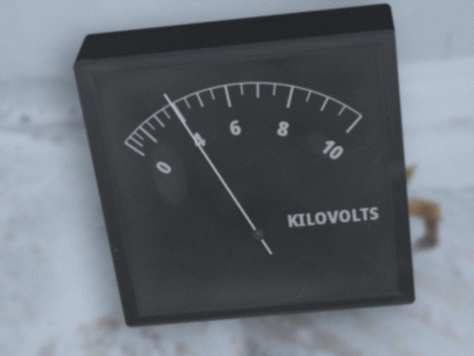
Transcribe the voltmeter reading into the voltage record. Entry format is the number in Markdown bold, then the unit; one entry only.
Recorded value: **4** kV
